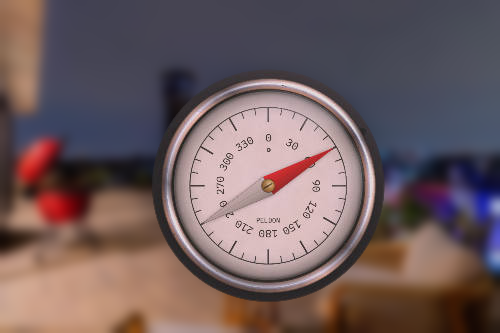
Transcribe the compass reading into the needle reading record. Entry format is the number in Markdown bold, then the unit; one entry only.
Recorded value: **60** °
